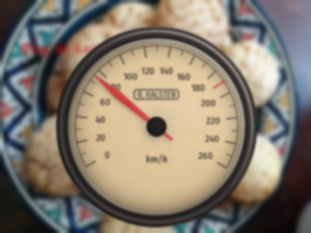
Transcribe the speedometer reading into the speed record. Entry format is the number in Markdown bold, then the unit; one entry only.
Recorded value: **75** km/h
